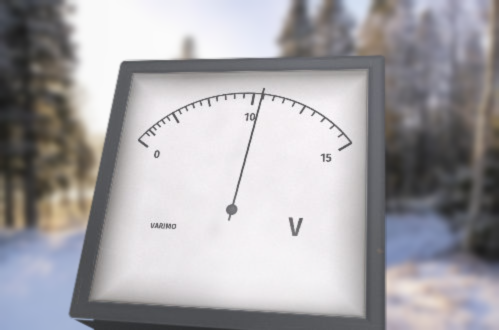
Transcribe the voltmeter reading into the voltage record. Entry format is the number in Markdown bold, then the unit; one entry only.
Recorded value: **10.5** V
